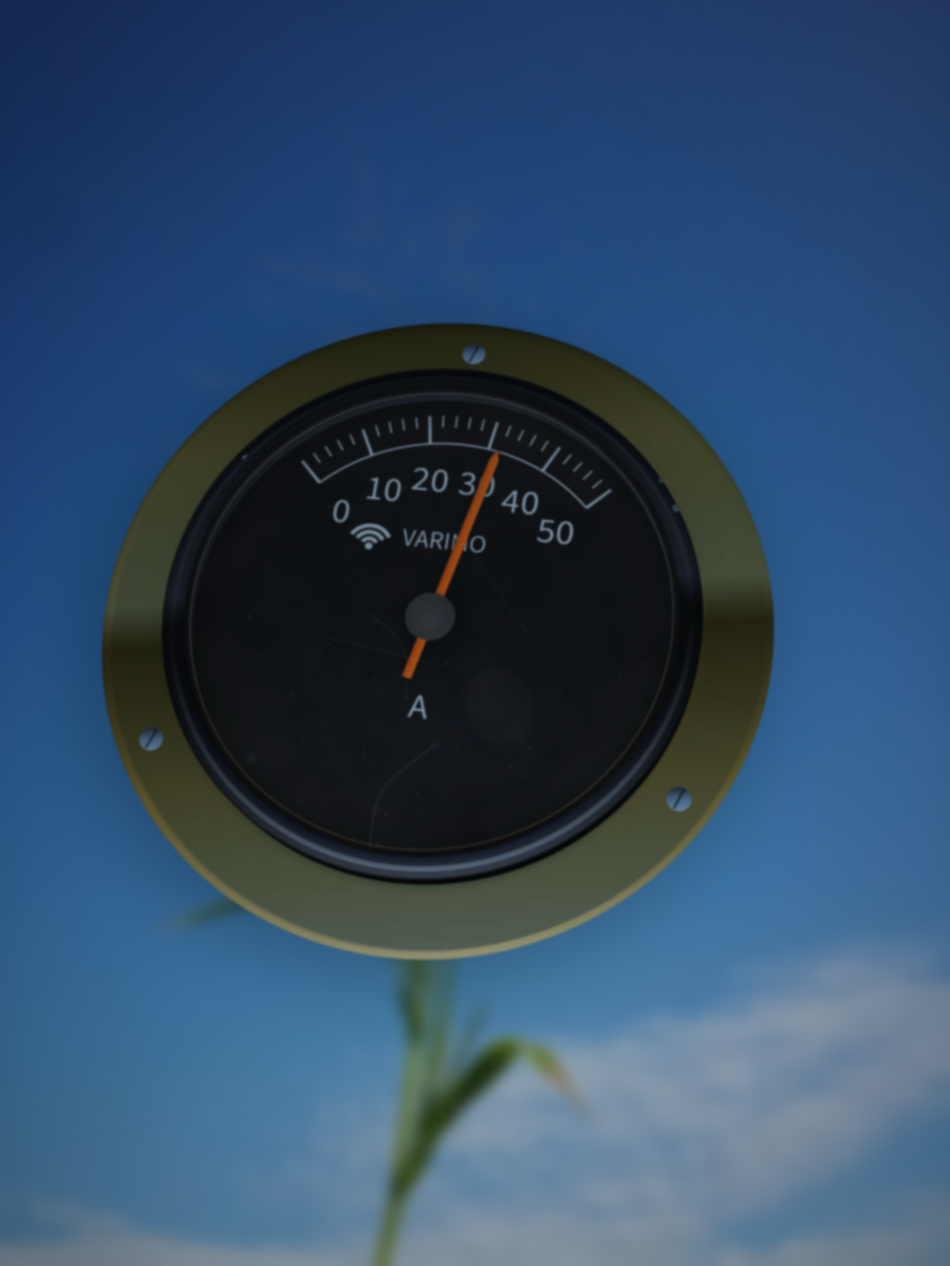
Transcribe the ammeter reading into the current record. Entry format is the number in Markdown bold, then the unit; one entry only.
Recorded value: **32** A
